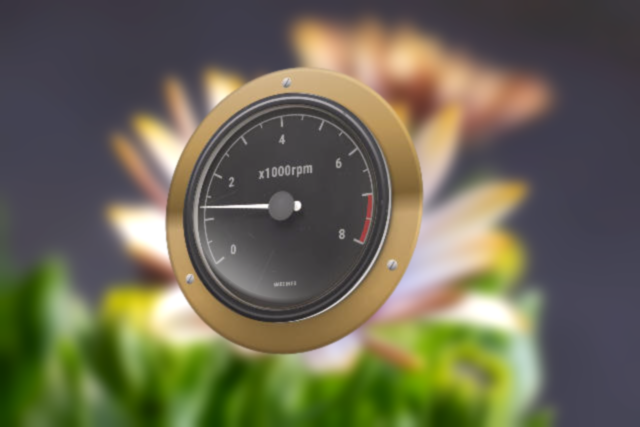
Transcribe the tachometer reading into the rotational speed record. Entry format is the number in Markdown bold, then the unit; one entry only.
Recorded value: **1250** rpm
